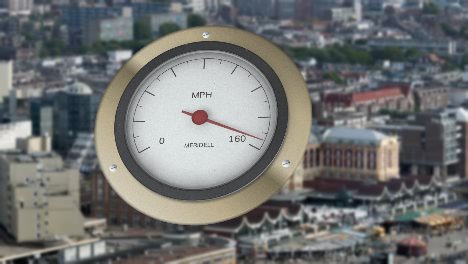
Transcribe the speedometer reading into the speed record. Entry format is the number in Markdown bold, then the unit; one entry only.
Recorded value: **155** mph
